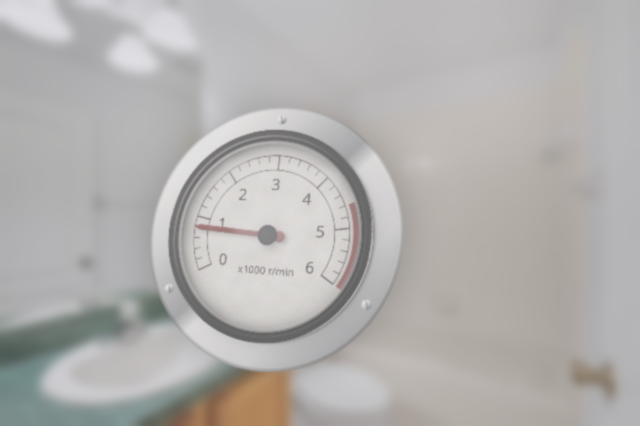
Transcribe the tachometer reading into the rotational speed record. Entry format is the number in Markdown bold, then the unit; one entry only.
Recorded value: **800** rpm
